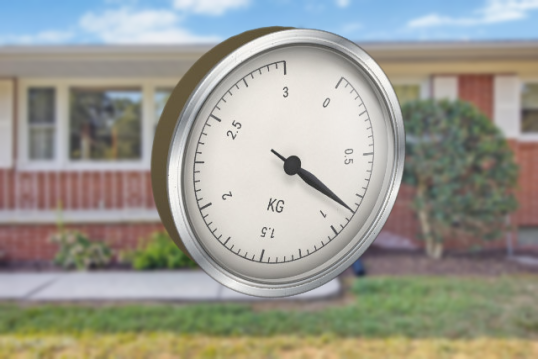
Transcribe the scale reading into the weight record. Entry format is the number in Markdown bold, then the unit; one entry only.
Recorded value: **0.85** kg
